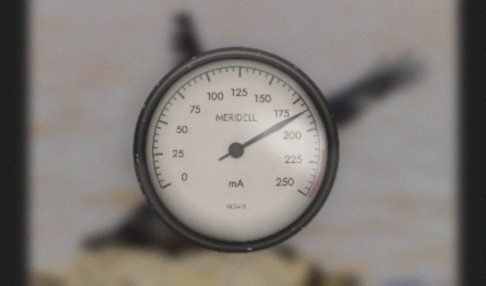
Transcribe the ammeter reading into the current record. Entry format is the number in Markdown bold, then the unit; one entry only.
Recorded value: **185** mA
